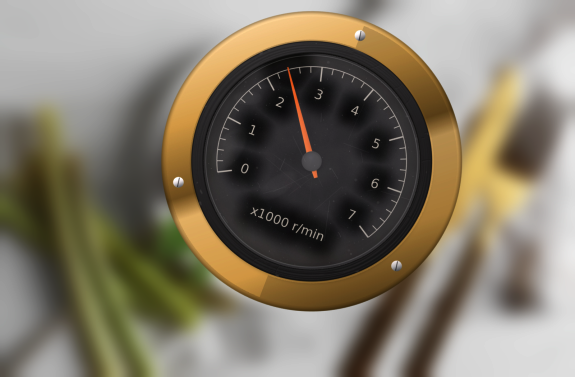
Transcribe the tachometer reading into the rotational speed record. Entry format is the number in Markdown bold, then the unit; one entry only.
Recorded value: **2400** rpm
